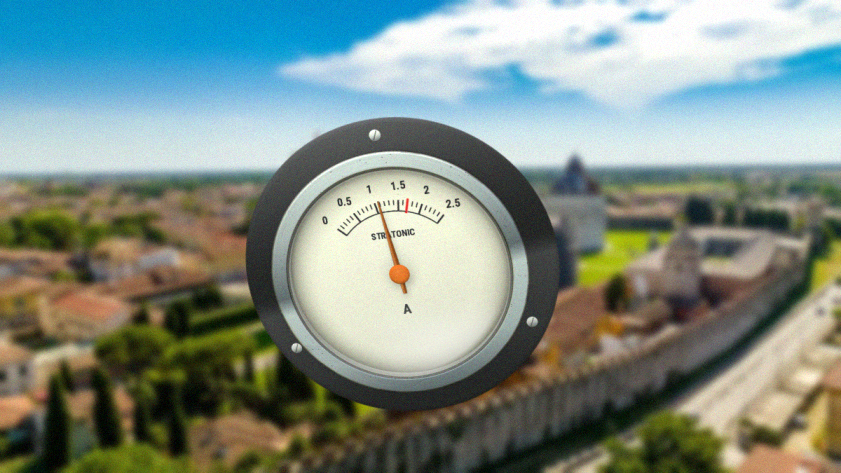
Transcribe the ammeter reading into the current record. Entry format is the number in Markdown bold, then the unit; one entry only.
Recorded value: **1.1** A
